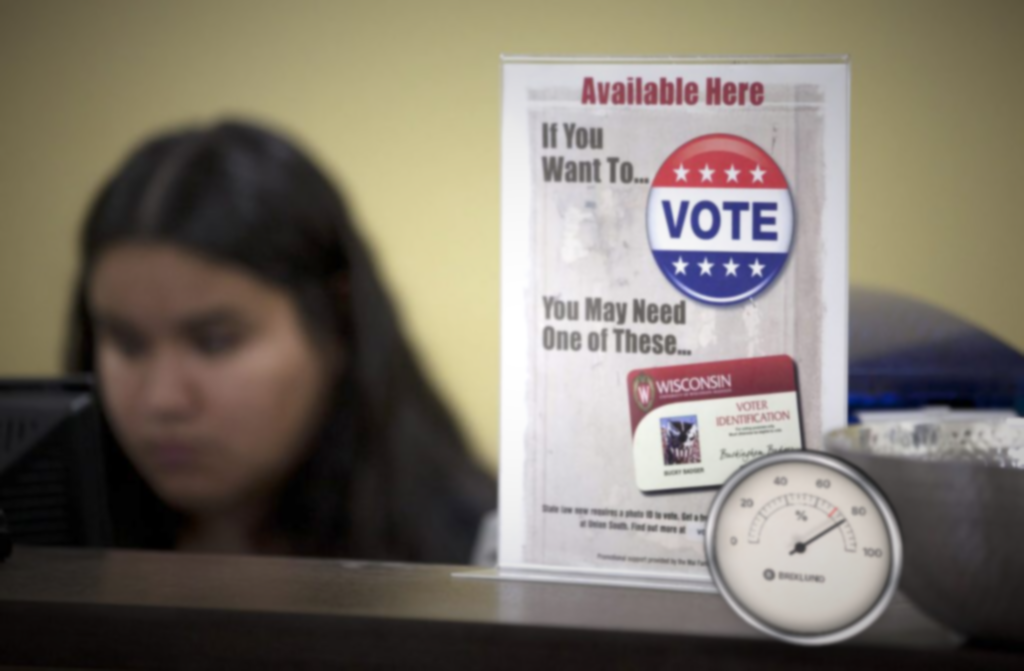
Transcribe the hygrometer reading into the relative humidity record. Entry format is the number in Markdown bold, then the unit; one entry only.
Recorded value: **80** %
